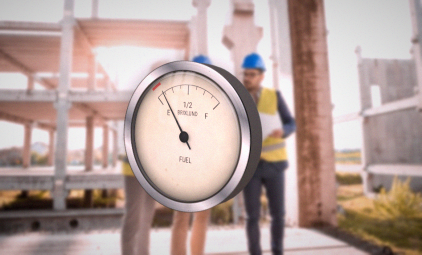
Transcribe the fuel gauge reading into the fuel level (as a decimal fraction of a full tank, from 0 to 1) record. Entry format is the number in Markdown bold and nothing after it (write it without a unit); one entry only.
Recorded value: **0.125**
